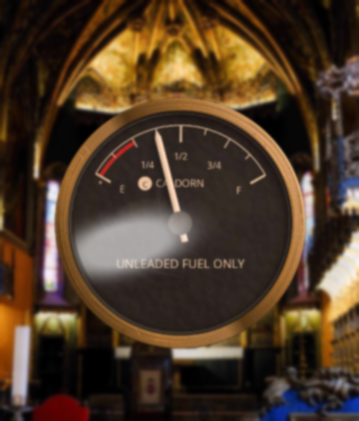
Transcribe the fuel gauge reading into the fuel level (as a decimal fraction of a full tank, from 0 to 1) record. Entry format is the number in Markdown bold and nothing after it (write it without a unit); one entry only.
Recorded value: **0.375**
